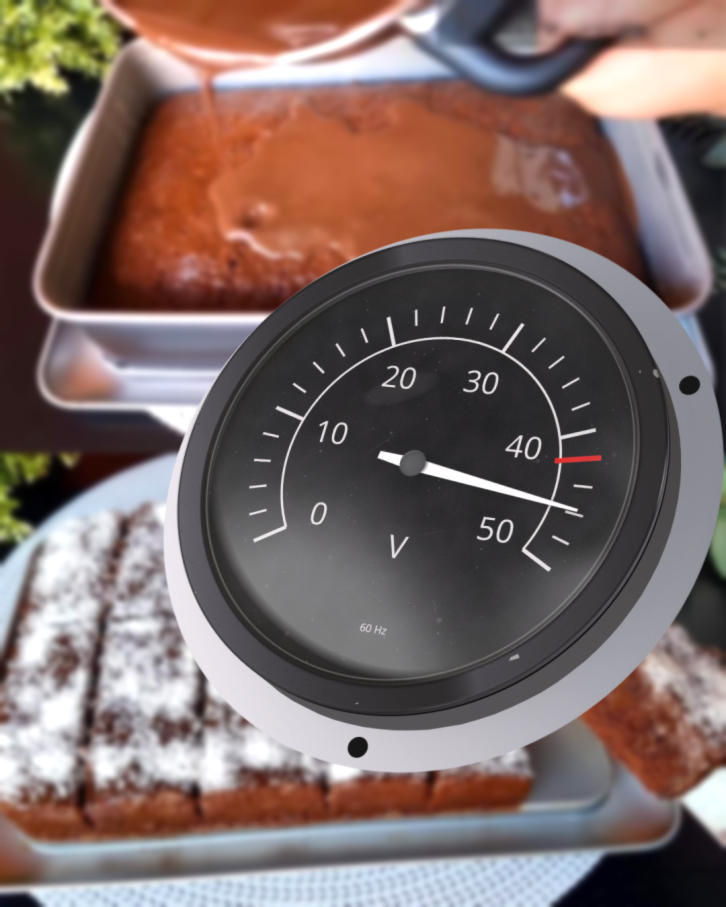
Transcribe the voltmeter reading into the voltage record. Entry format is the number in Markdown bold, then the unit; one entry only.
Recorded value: **46** V
